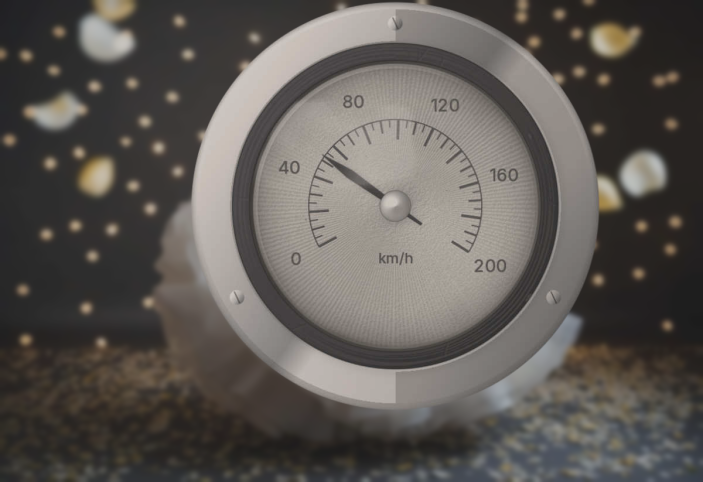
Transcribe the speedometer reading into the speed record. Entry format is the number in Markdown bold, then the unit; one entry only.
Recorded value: **52.5** km/h
